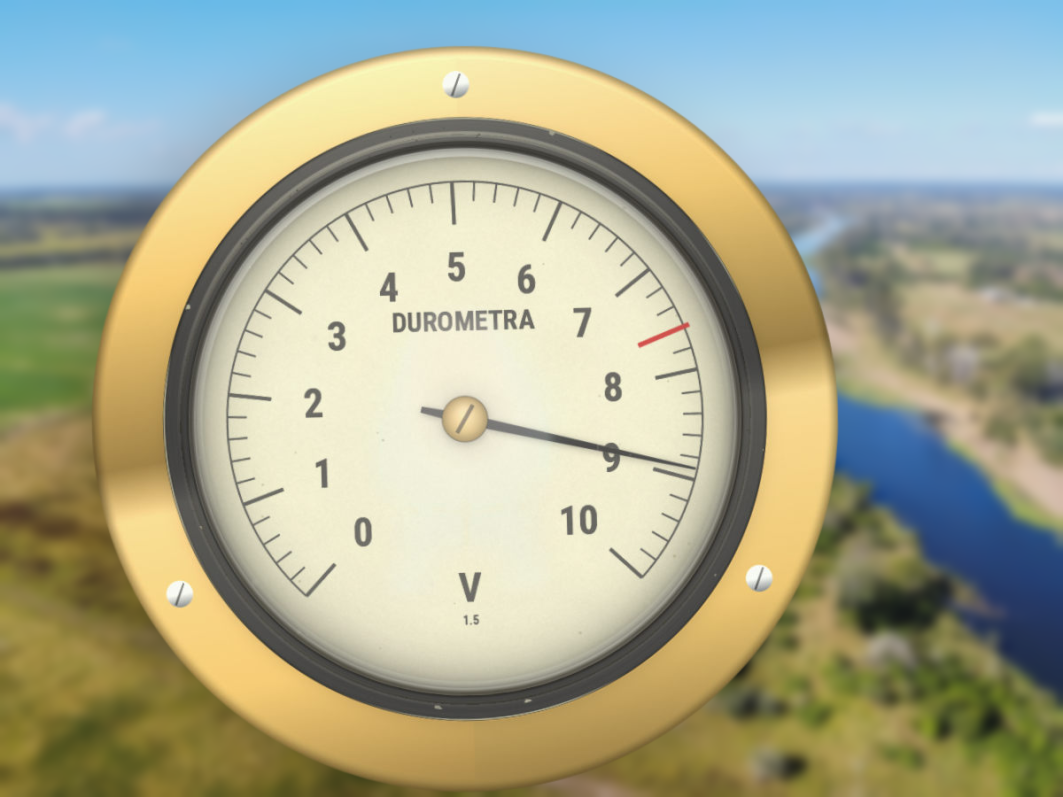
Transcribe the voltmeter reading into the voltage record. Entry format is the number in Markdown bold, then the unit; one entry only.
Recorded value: **8.9** V
